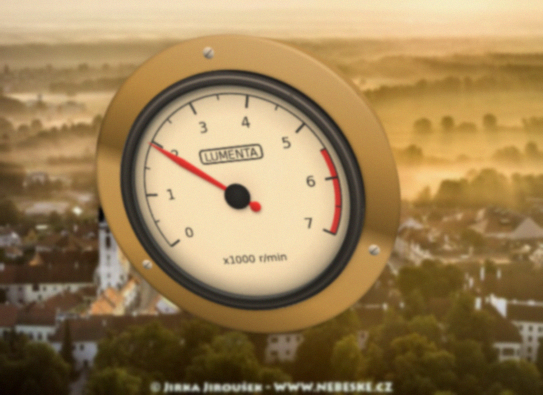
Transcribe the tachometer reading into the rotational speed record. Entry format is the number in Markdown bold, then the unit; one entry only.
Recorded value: **2000** rpm
